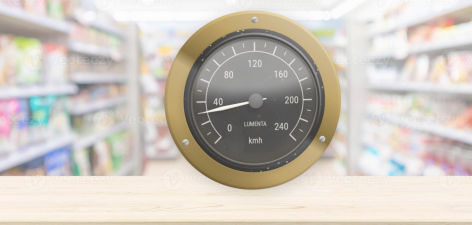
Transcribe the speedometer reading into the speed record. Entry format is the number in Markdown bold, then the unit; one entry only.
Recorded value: **30** km/h
